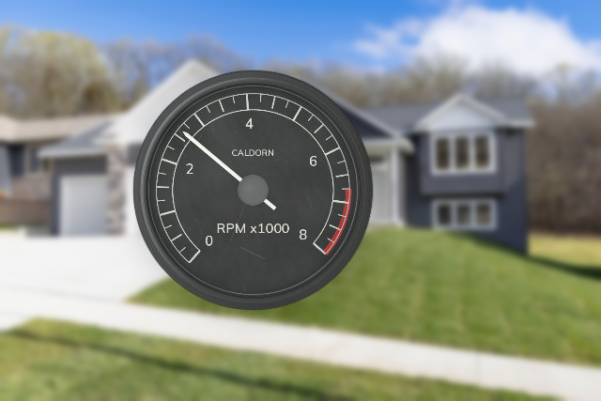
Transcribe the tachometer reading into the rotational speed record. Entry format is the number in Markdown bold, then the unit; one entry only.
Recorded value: **2625** rpm
